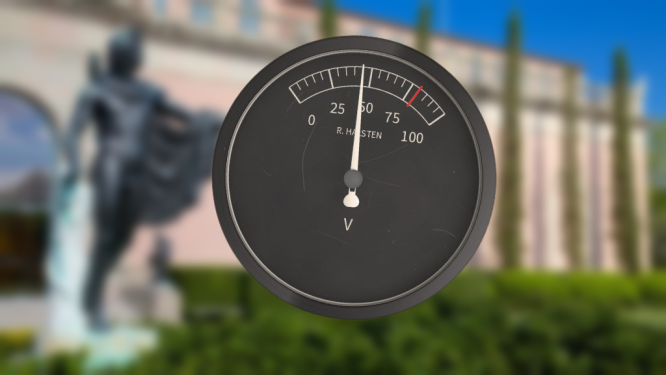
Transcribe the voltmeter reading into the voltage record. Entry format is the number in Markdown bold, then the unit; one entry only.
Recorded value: **45** V
